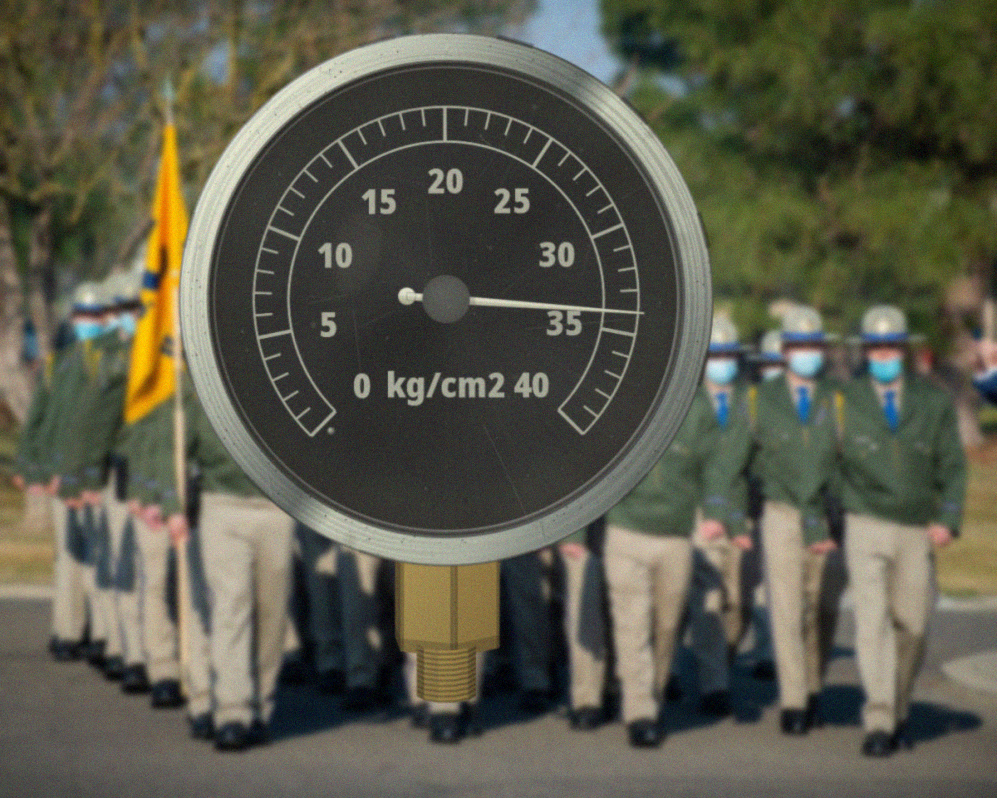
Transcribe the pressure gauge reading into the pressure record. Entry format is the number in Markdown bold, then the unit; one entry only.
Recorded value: **34** kg/cm²
